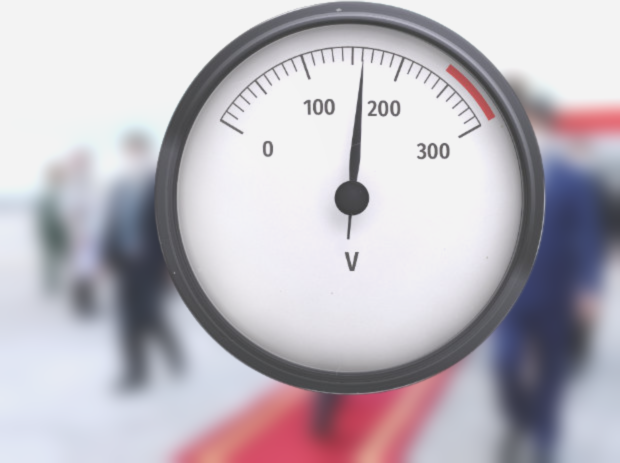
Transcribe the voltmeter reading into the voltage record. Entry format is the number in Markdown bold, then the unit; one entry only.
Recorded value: **160** V
